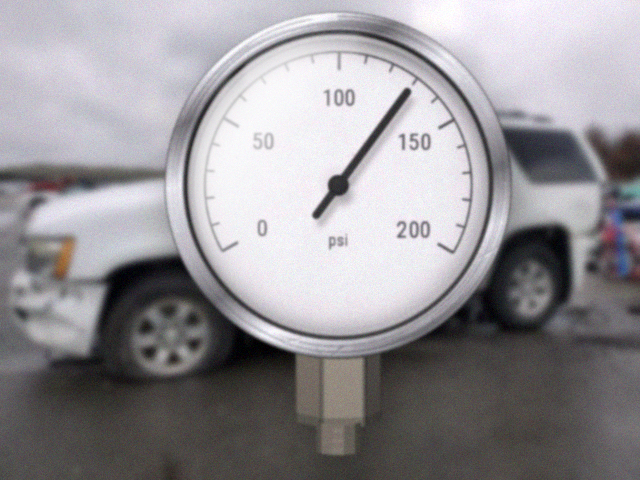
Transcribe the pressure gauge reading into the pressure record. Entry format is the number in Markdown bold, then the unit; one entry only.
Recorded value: **130** psi
